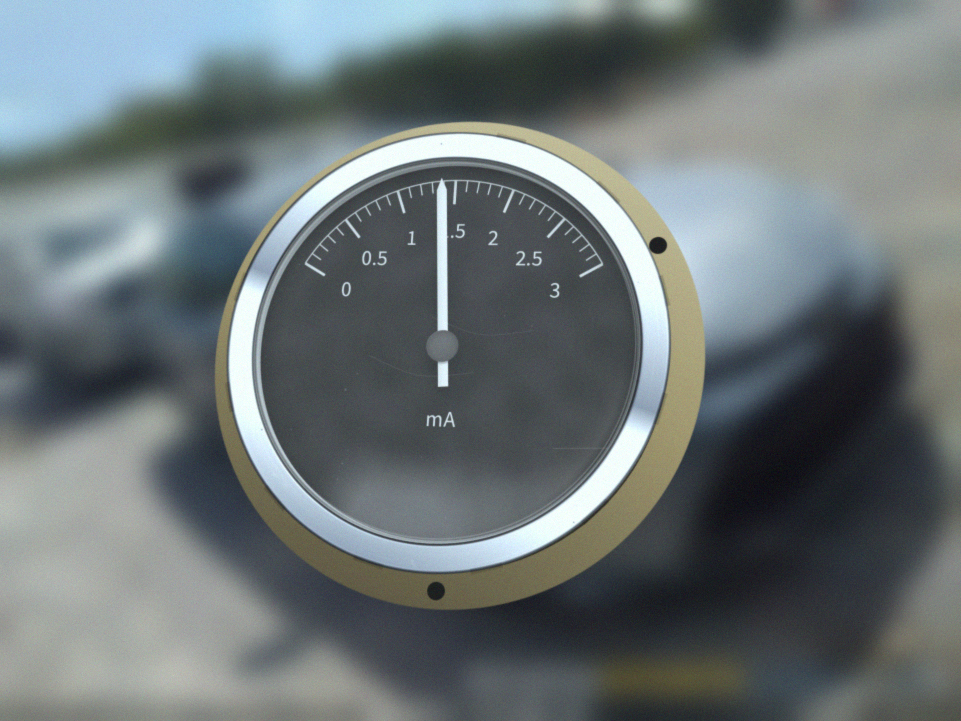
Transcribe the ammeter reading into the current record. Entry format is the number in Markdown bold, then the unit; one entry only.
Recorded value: **1.4** mA
